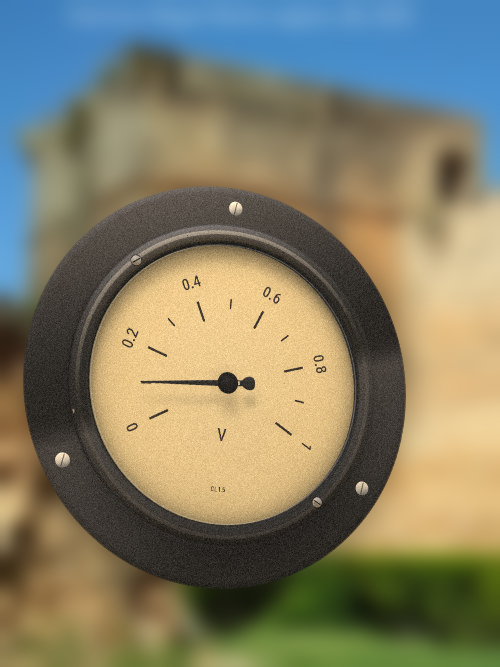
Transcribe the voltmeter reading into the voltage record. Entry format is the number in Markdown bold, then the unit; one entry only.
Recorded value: **0.1** V
